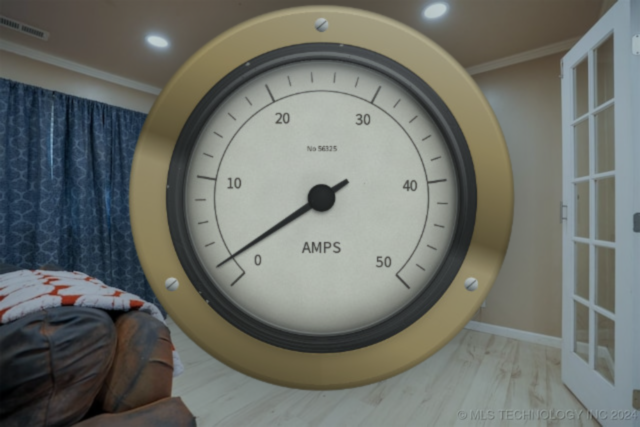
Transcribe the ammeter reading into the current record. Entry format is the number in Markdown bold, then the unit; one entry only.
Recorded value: **2** A
